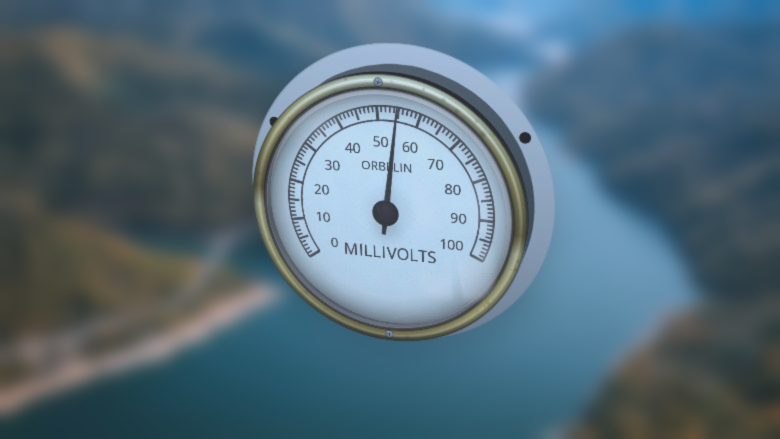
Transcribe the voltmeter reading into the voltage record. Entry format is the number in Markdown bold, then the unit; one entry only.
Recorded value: **55** mV
